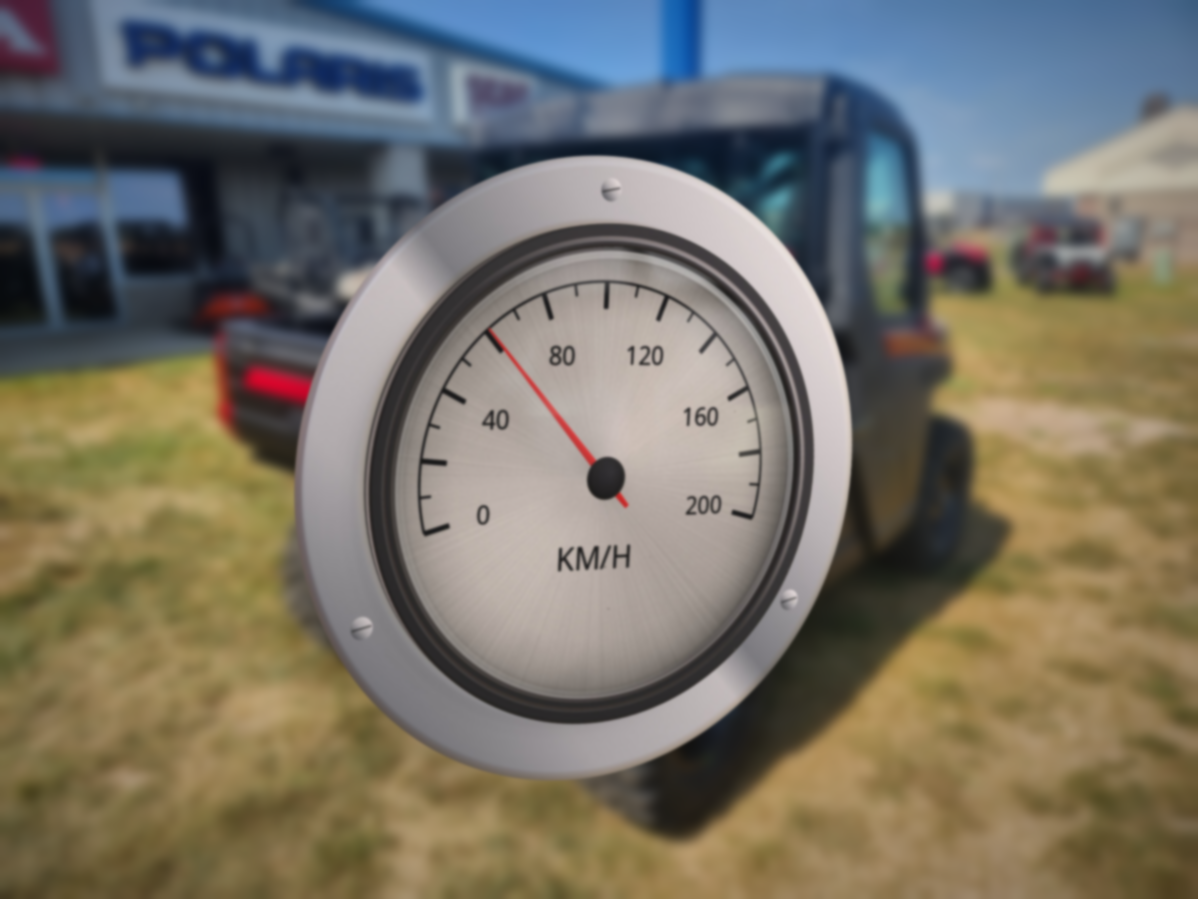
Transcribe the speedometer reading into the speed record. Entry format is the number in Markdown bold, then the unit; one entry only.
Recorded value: **60** km/h
